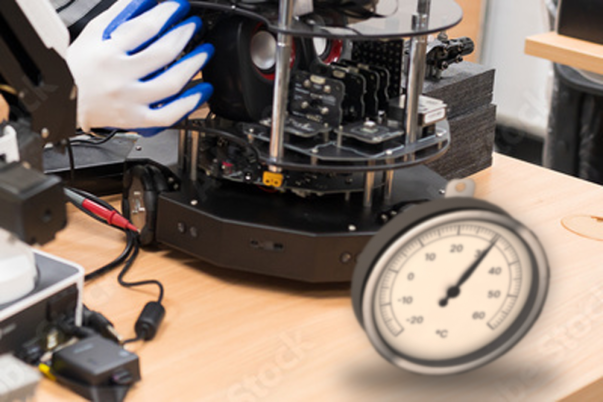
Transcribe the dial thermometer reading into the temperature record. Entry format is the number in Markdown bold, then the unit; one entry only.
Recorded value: **30** °C
